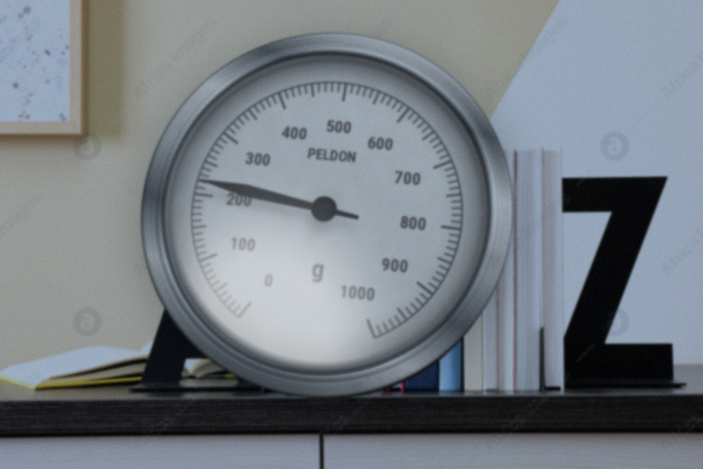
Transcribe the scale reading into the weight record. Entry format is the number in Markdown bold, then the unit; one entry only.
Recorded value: **220** g
